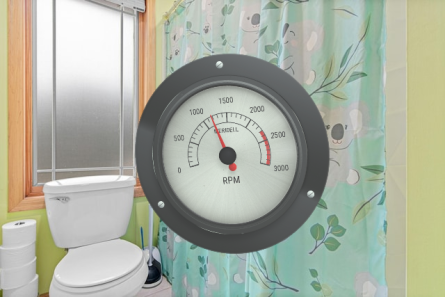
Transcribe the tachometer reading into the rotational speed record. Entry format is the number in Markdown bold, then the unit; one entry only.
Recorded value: **1200** rpm
